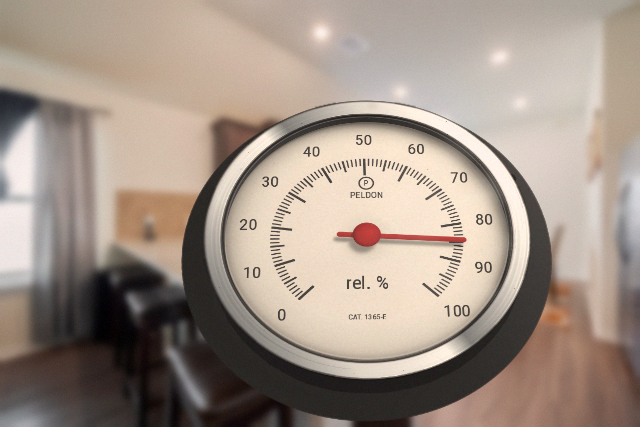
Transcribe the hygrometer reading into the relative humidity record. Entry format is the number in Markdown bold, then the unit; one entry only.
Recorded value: **85** %
